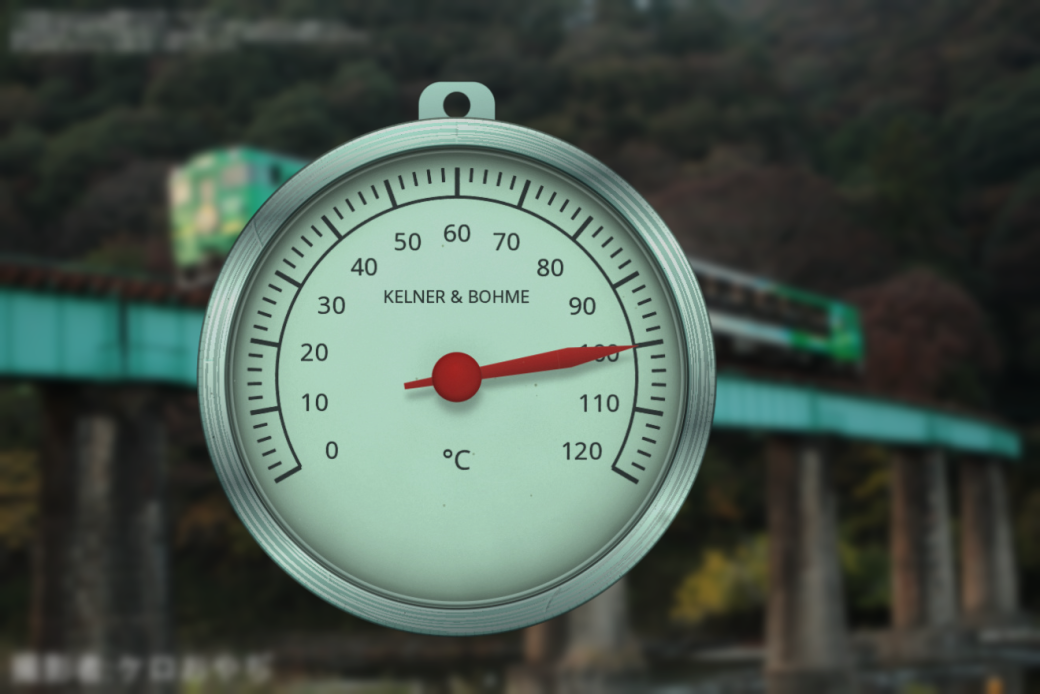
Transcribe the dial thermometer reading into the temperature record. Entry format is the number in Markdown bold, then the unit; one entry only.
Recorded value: **100** °C
